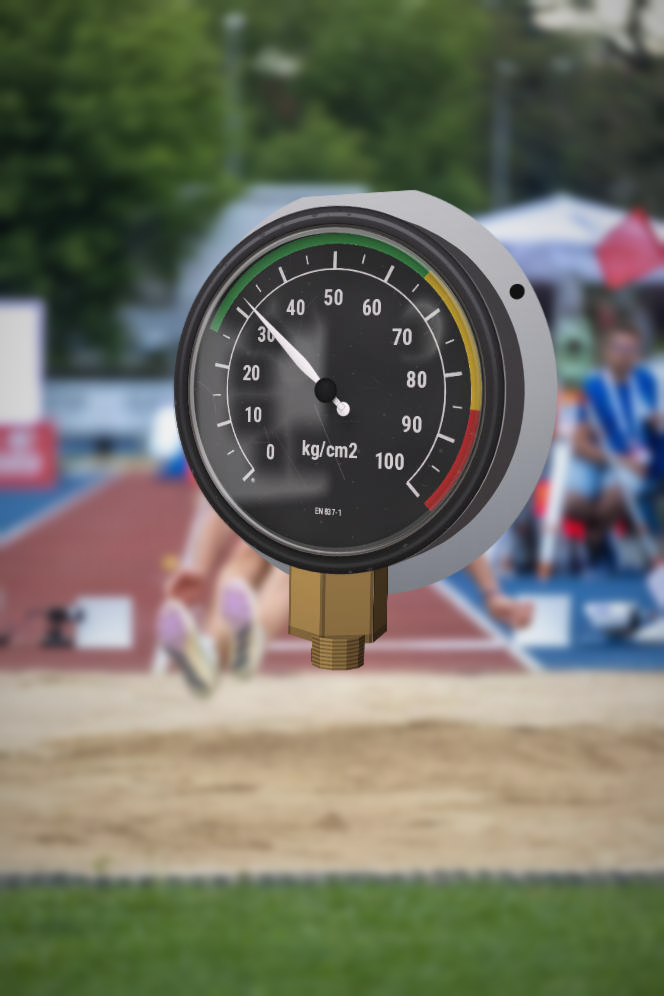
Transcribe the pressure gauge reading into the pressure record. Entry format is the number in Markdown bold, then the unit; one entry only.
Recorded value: **32.5** kg/cm²
